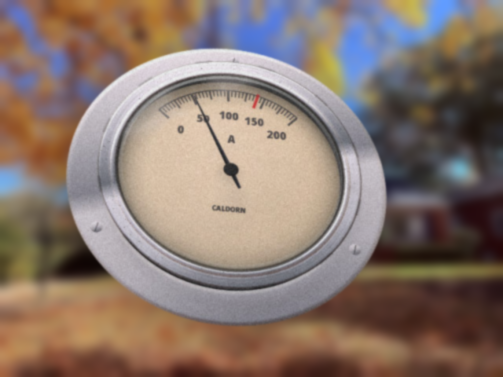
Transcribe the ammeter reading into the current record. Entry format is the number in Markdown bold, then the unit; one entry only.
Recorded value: **50** A
